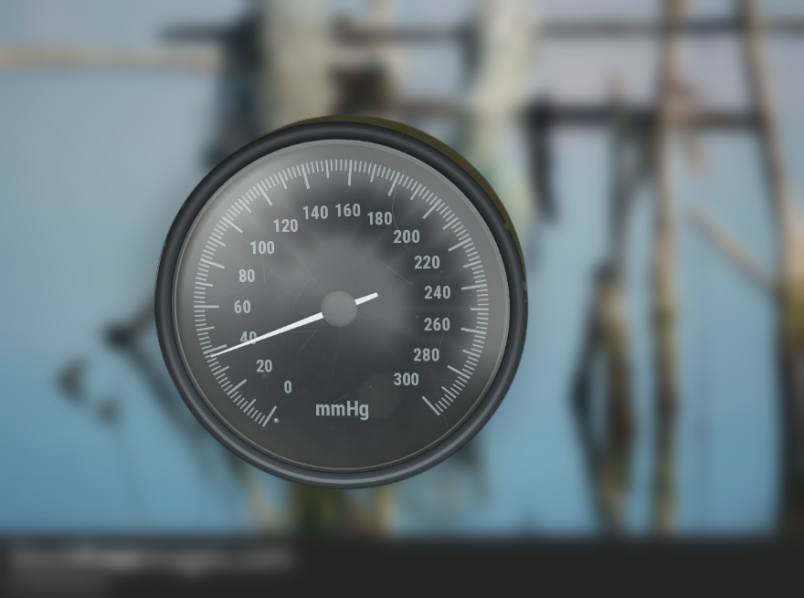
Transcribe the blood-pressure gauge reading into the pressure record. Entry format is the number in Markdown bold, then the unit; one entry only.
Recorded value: **38** mmHg
